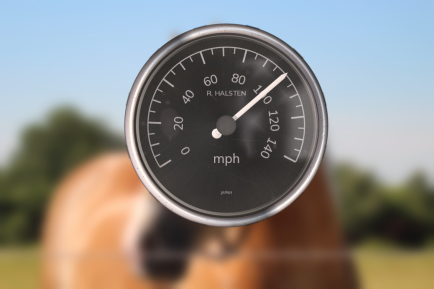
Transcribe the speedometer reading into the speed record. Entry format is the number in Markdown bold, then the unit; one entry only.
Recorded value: **100** mph
